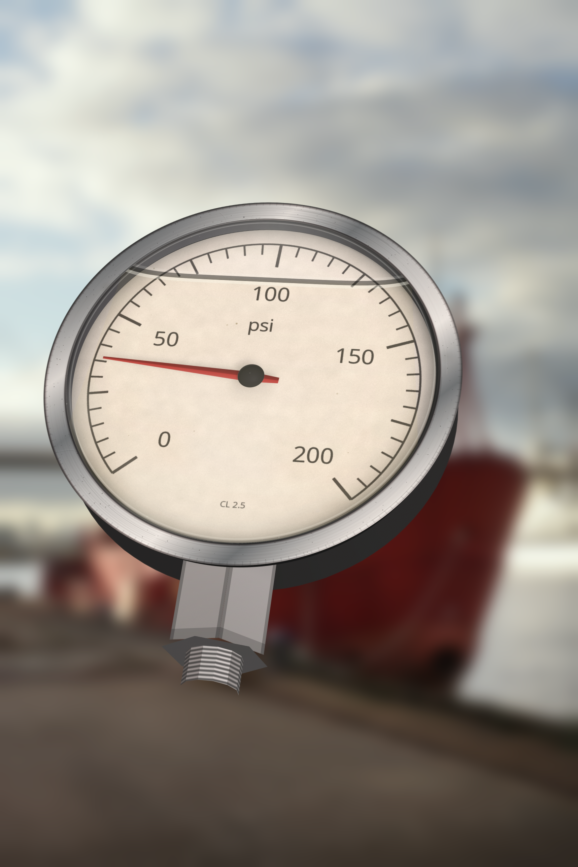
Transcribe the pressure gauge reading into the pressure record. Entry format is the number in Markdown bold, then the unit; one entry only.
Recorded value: **35** psi
